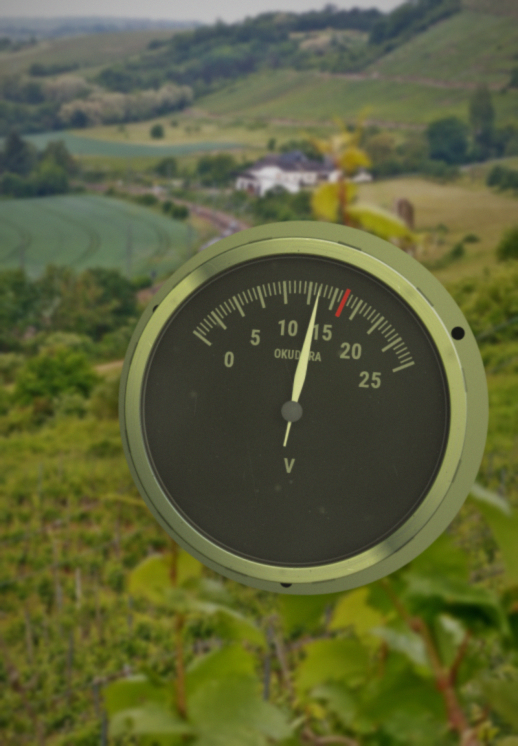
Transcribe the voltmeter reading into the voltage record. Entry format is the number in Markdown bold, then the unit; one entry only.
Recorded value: **13.5** V
